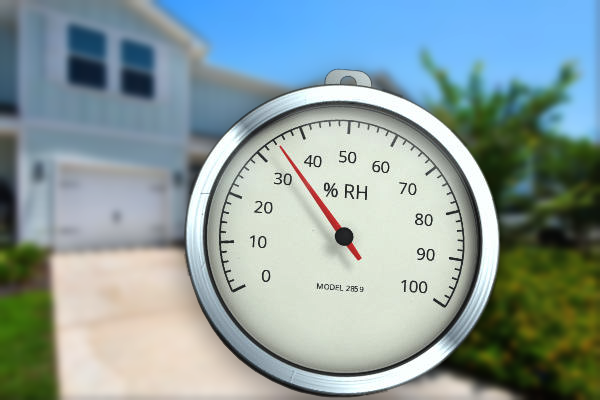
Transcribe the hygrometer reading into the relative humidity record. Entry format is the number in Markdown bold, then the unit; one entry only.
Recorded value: **34** %
